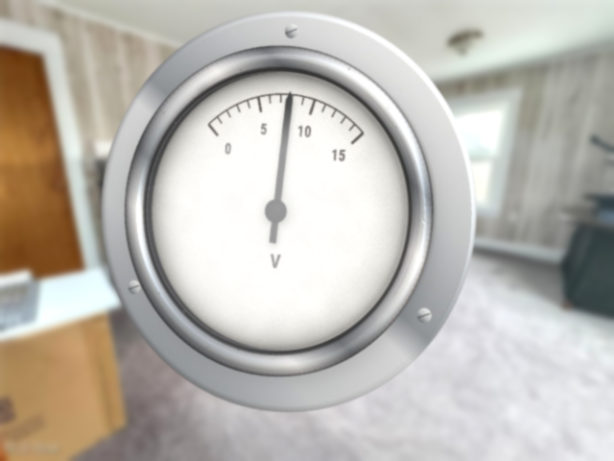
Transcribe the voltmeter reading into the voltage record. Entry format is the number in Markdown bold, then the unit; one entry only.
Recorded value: **8** V
